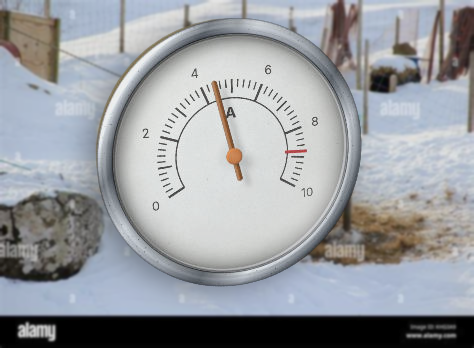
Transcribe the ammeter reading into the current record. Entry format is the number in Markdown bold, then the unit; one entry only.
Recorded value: **4.4** A
